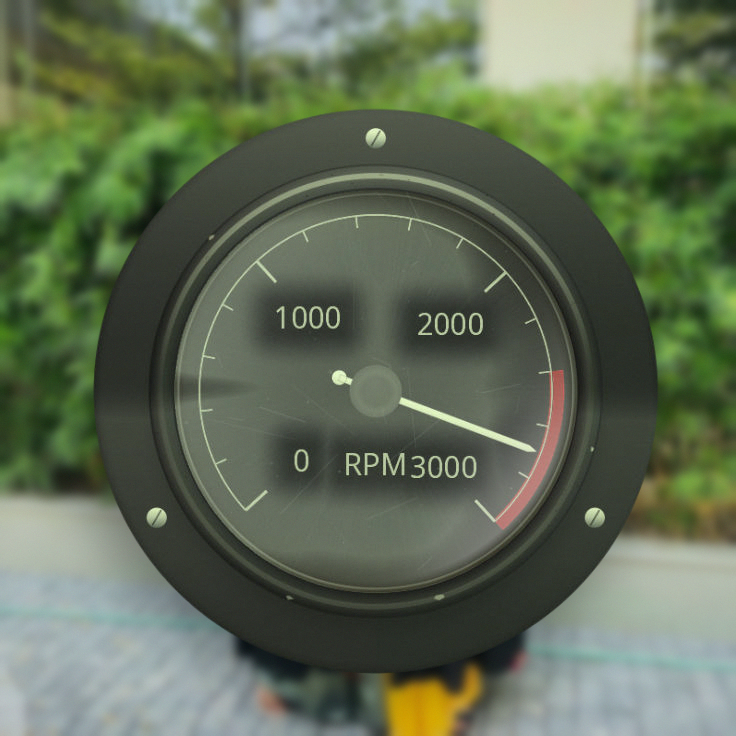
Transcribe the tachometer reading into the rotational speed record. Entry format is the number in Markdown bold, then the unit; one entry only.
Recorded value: **2700** rpm
